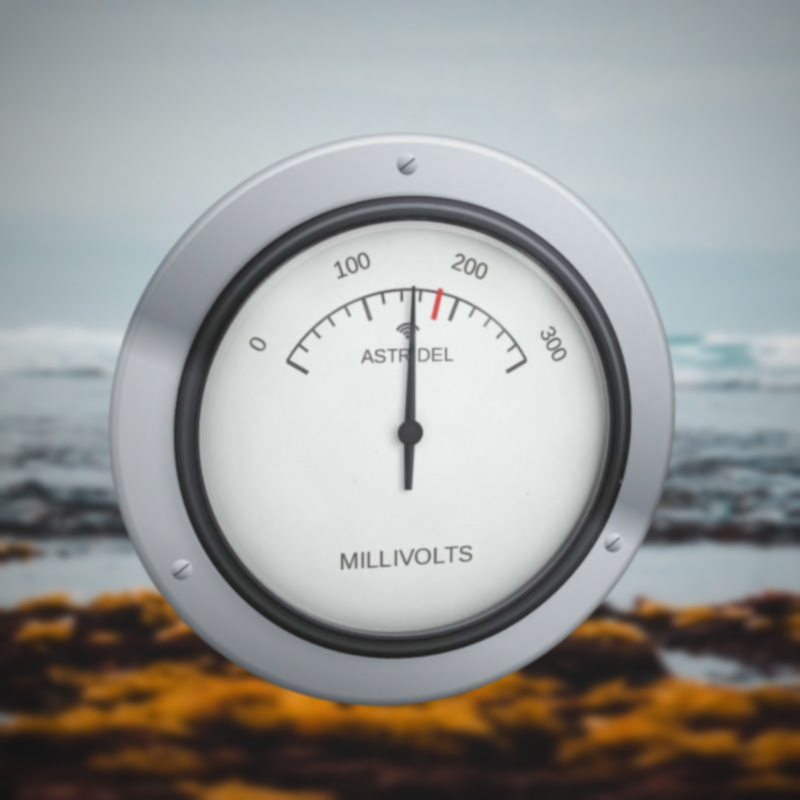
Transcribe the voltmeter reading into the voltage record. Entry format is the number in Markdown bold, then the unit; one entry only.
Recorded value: **150** mV
